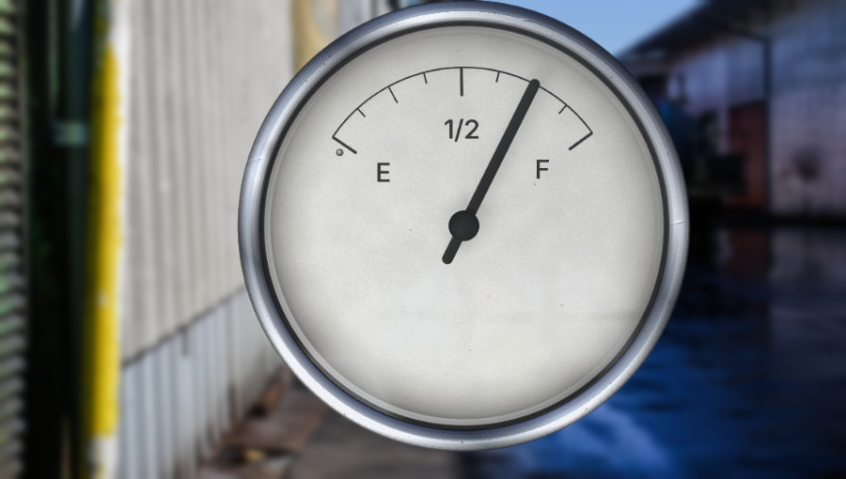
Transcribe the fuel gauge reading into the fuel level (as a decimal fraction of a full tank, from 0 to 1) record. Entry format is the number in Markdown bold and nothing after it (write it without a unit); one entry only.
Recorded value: **0.75**
